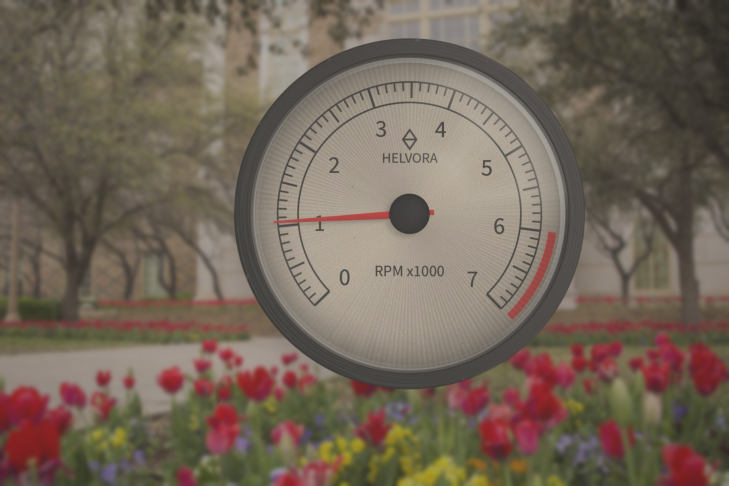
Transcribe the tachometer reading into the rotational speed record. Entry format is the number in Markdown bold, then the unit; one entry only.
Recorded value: **1050** rpm
